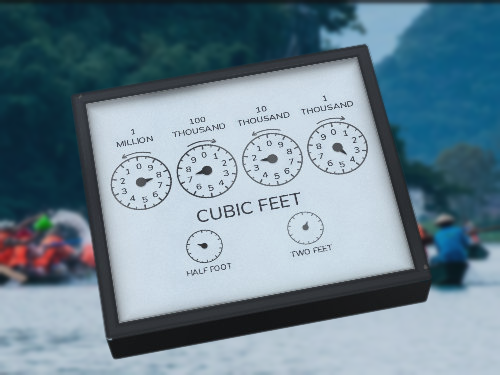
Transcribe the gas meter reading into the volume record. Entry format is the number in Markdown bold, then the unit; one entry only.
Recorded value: **772400** ft³
